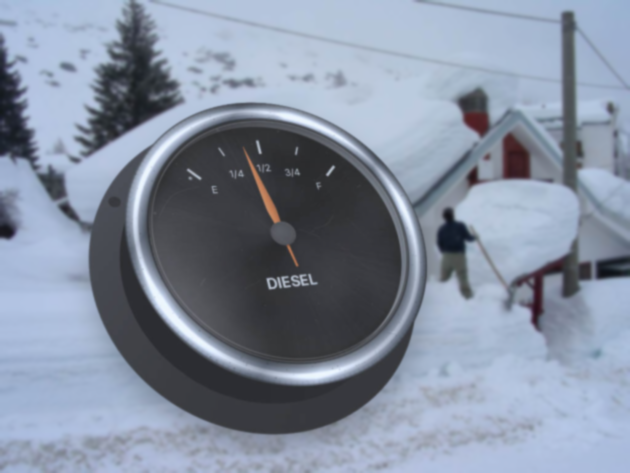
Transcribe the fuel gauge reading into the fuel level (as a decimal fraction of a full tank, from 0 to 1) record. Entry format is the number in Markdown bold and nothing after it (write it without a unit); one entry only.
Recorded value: **0.375**
